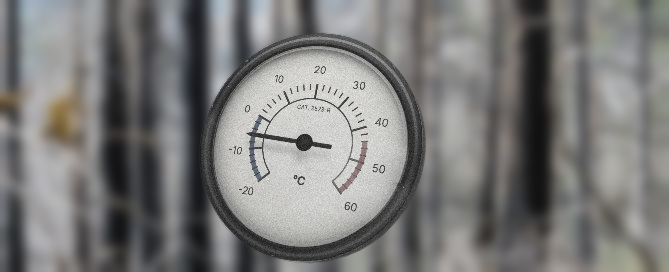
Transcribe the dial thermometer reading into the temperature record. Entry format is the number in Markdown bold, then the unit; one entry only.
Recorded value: **-6** °C
